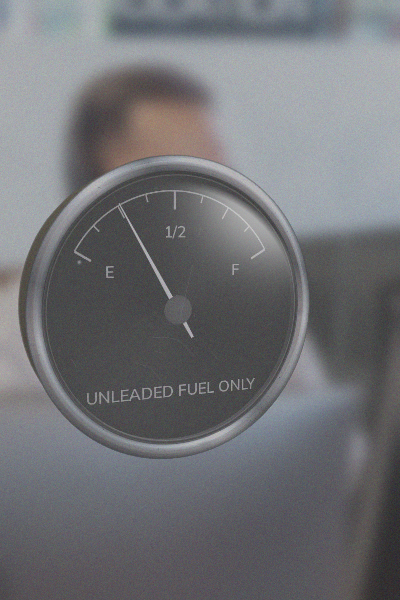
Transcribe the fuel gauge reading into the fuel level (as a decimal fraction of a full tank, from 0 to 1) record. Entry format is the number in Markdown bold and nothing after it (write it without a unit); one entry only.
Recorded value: **0.25**
